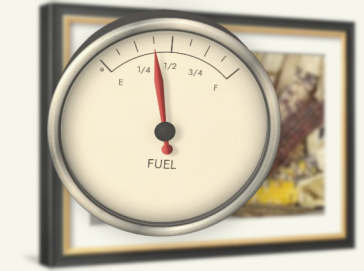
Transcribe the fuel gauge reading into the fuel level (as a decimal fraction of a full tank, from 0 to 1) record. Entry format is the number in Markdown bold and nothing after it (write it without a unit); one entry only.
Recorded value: **0.375**
